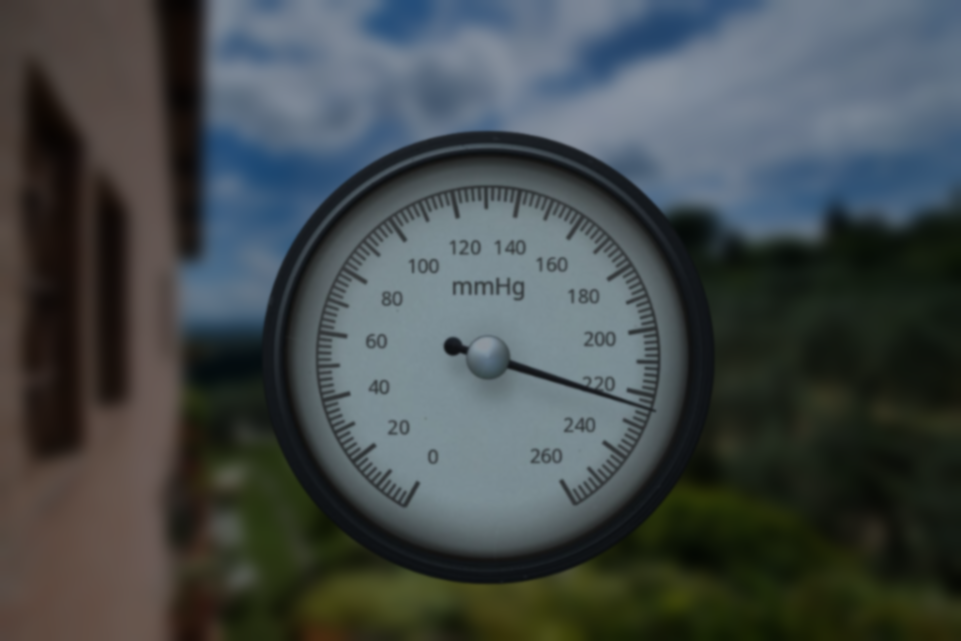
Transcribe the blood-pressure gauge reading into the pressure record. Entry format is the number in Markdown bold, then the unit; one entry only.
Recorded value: **224** mmHg
